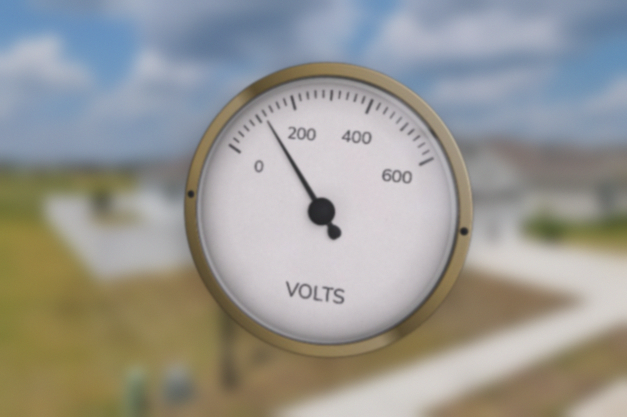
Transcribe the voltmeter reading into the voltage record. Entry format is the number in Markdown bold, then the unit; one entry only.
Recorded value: **120** V
